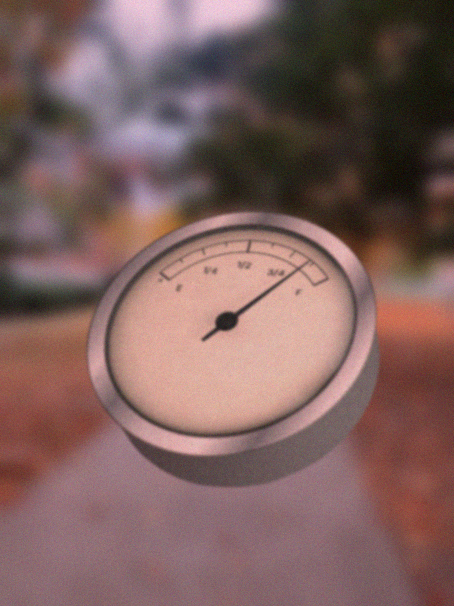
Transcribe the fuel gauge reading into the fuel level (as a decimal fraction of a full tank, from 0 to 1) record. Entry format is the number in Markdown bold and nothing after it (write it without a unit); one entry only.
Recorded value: **0.875**
